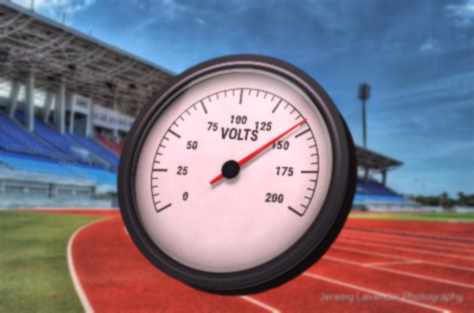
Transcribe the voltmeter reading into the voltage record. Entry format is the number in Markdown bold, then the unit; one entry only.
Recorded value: **145** V
